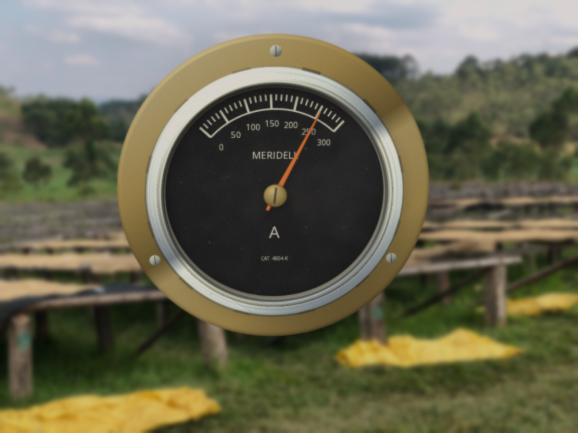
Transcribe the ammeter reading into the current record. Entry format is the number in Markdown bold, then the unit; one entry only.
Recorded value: **250** A
